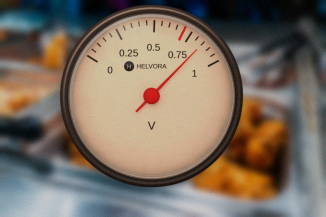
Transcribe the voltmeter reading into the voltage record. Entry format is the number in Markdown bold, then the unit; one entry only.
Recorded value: **0.85** V
